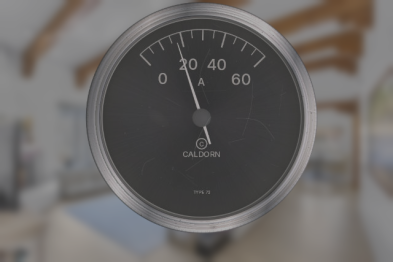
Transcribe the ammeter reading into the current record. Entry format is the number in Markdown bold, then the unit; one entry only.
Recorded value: **17.5** A
